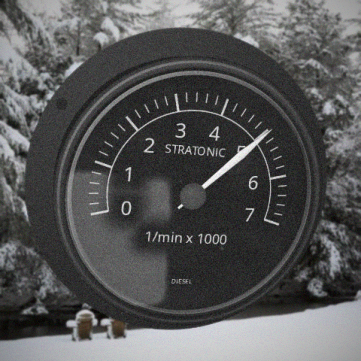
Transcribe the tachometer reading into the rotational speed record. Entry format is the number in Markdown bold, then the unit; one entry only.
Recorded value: **5000** rpm
